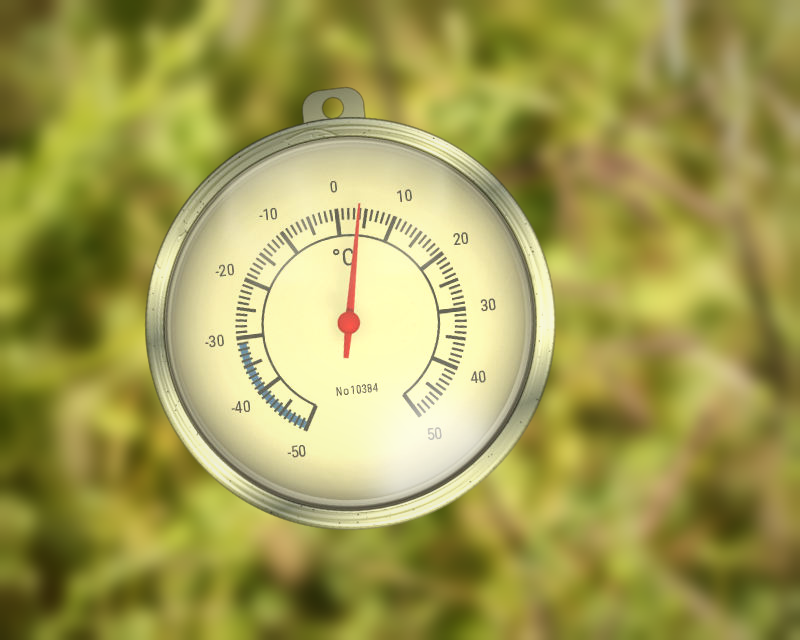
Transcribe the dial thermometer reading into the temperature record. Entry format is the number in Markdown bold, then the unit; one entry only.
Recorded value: **4** °C
